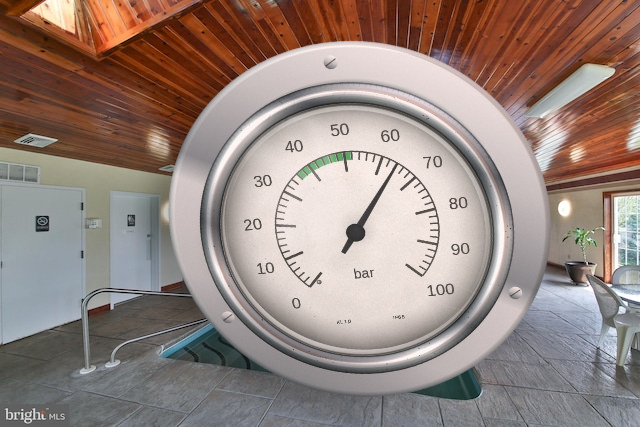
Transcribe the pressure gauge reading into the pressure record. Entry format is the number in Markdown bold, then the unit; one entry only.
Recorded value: **64** bar
